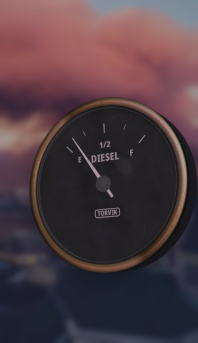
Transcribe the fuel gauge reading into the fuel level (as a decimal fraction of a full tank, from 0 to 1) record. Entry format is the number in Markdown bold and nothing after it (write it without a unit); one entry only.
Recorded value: **0.125**
